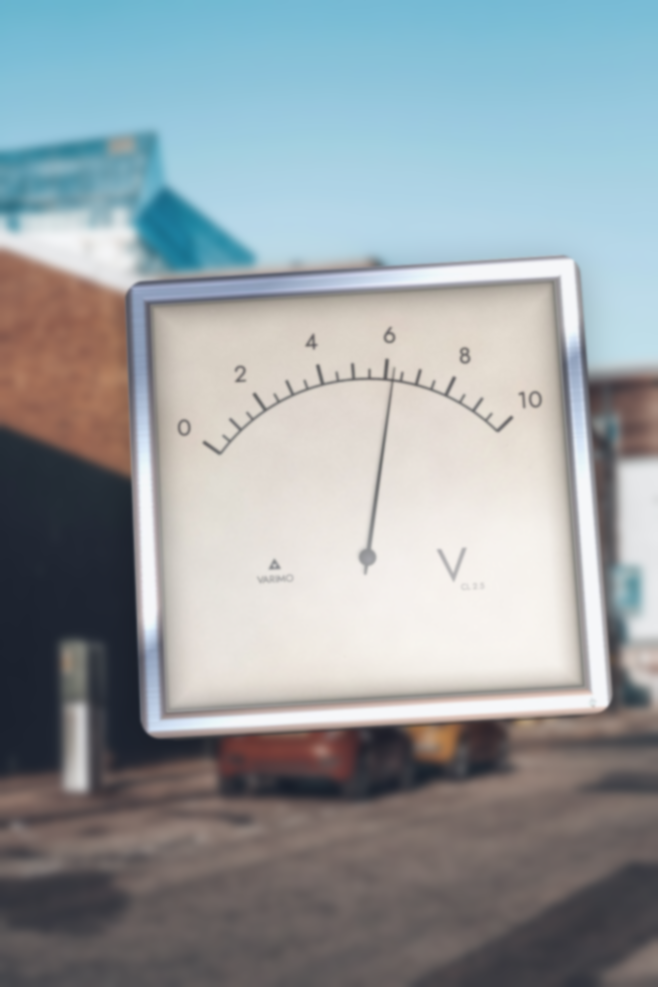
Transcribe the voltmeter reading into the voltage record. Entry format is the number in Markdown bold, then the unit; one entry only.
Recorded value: **6.25** V
